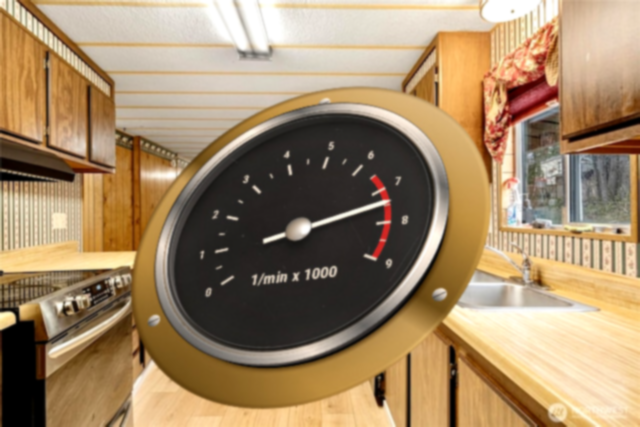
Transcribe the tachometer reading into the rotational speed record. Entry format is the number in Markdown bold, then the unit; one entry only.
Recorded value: **7500** rpm
